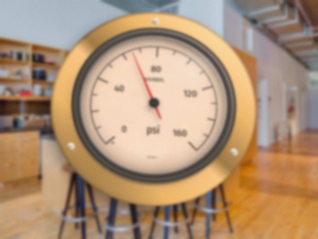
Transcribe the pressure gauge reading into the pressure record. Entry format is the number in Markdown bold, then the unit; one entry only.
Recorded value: **65** psi
